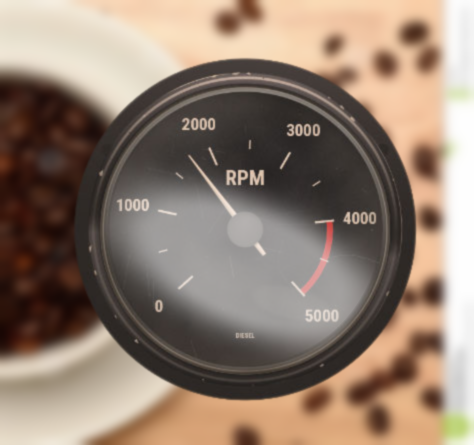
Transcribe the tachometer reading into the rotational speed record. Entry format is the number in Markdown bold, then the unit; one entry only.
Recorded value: **1750** rpm
